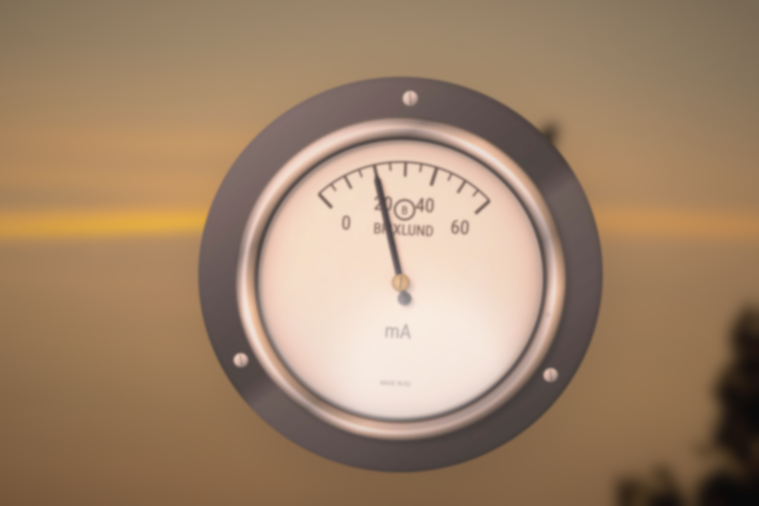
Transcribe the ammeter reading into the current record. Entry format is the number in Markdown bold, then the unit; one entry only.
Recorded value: **20** mA
